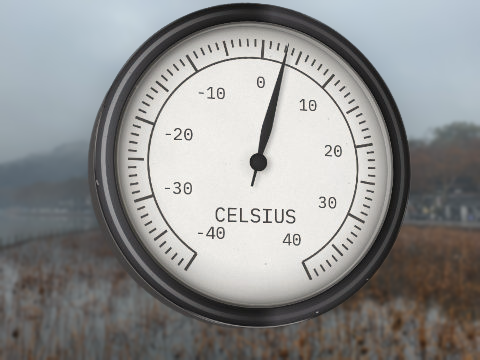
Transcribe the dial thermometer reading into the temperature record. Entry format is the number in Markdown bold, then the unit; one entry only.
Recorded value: **3** °C
